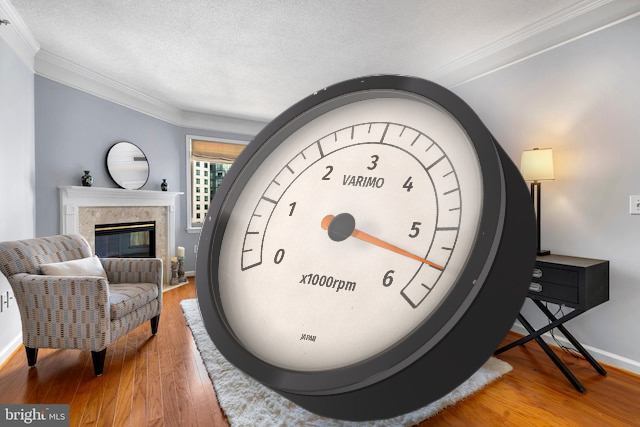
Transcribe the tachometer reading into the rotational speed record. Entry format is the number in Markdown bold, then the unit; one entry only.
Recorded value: **5500** rpm
